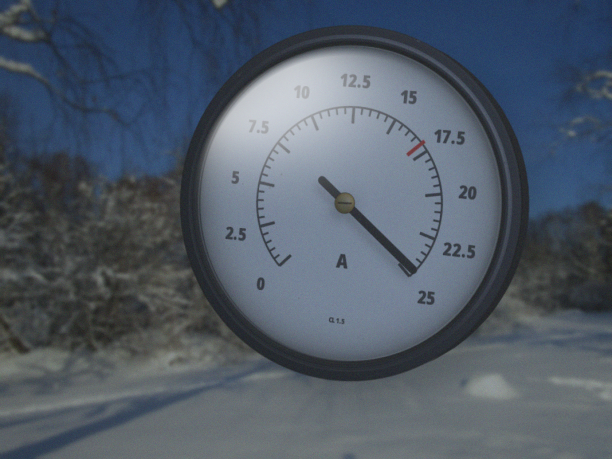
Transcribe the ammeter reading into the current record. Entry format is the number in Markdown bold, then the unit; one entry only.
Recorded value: **24.5** A
